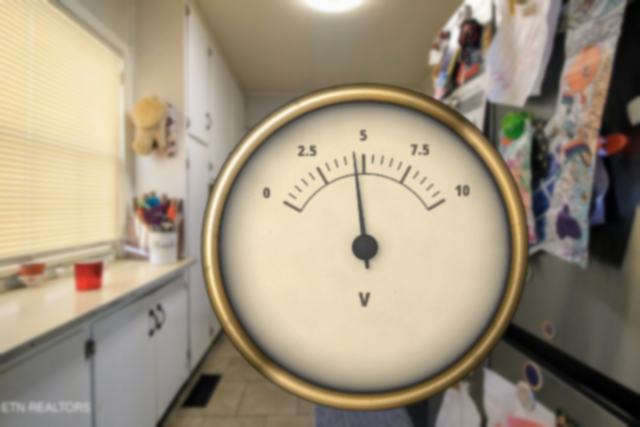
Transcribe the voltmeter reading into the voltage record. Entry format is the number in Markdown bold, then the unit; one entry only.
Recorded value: **4.5** V
